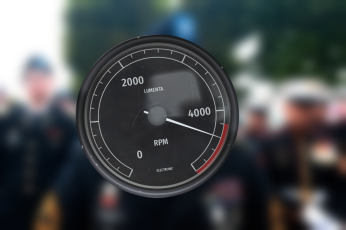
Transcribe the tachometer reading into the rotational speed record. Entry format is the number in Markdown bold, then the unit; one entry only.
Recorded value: **4400** rpm
